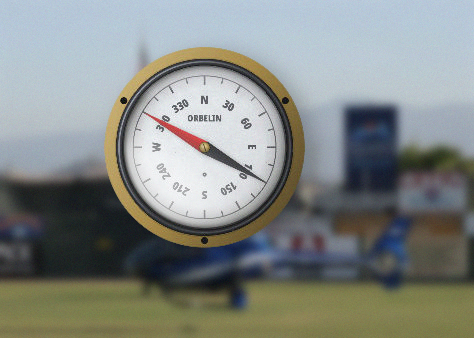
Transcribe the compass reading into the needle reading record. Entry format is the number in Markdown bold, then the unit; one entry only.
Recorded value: **300** °
